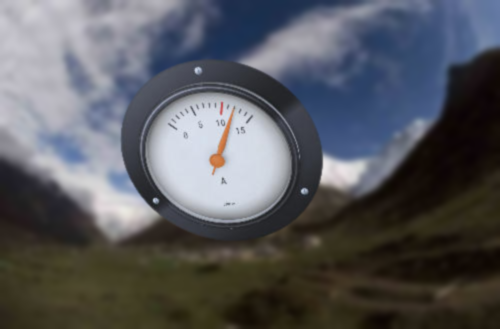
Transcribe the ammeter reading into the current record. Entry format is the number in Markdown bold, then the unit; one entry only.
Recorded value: **12** A
